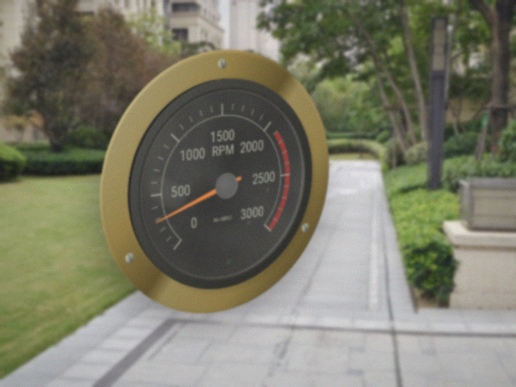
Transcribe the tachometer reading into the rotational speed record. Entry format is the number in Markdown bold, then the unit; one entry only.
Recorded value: **300** rpm
